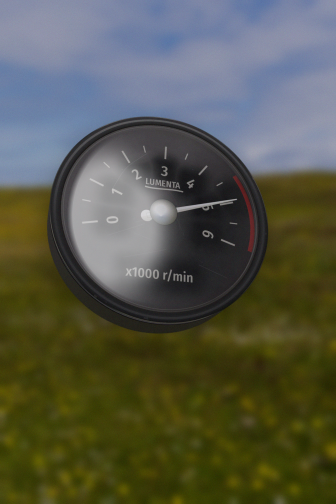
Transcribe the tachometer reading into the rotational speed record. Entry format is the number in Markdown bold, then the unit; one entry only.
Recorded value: **5000** rpm
